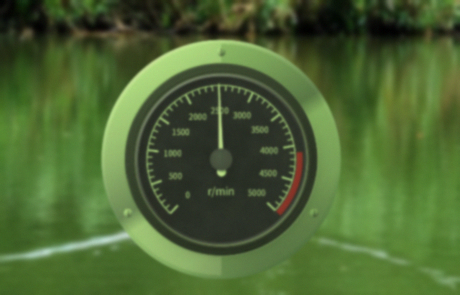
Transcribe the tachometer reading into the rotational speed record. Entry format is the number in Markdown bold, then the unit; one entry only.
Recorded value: **2500** rpm
